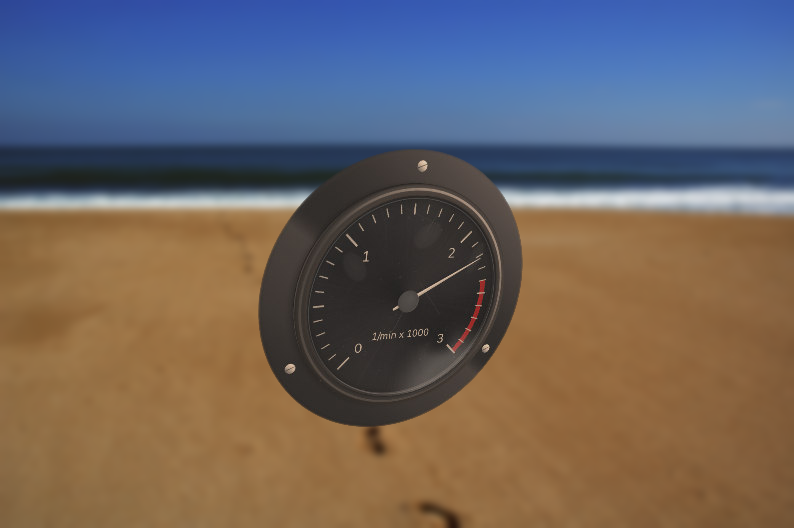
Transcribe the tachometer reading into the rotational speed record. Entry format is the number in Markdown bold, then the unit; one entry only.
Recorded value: **2200** rpm
